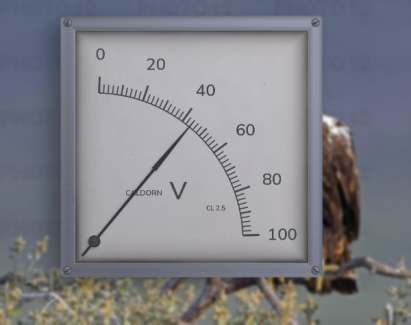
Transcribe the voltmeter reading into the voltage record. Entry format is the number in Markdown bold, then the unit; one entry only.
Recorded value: **44** V
